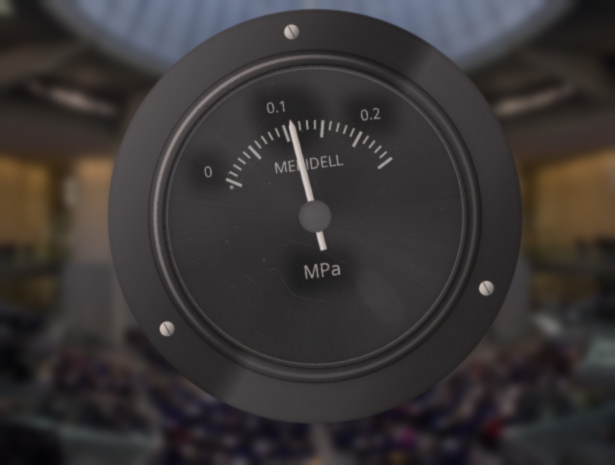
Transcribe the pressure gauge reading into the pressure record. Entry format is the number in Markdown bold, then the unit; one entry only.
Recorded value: **0.11** MPa
